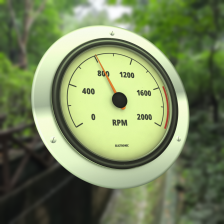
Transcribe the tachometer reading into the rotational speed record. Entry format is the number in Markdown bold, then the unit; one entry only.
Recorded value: **800** rpm
